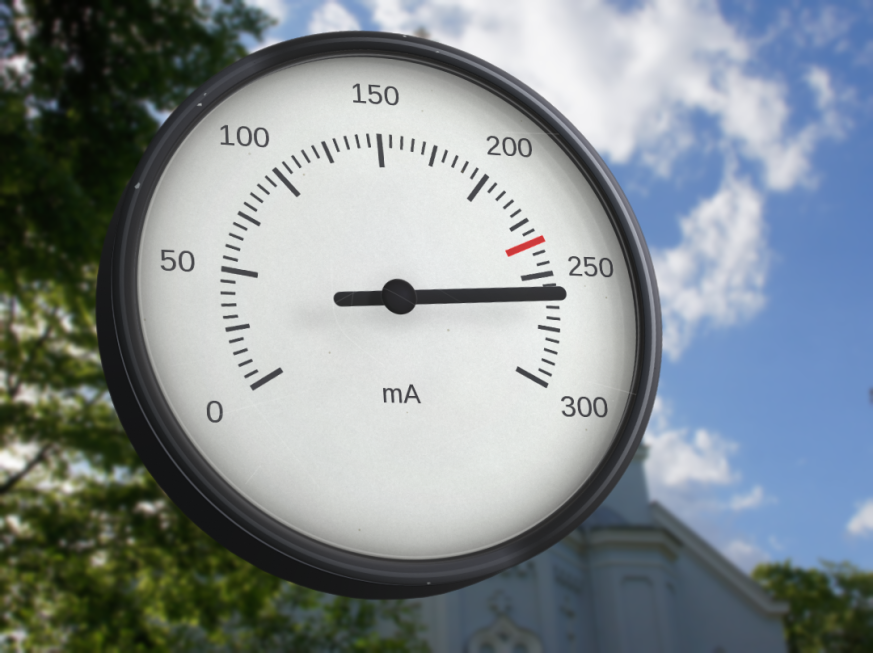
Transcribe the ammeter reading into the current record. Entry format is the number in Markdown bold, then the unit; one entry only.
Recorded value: **260** mA
